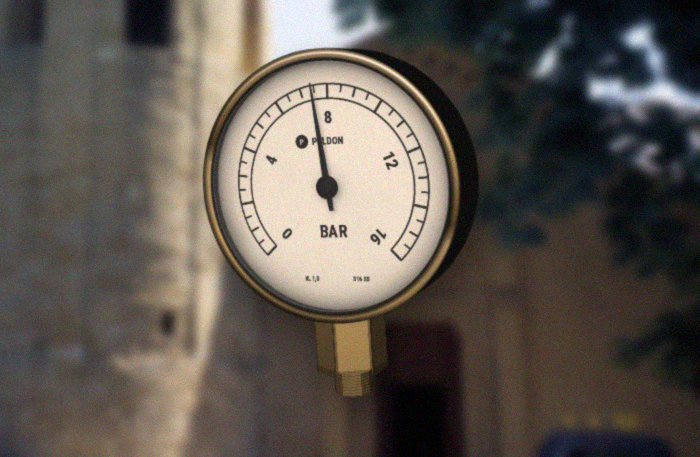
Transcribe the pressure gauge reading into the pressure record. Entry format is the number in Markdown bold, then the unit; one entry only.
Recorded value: **7.5** bar
